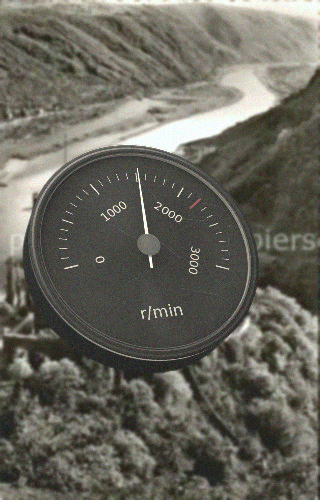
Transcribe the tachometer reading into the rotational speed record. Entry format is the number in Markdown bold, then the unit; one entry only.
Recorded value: **1500** rpm
